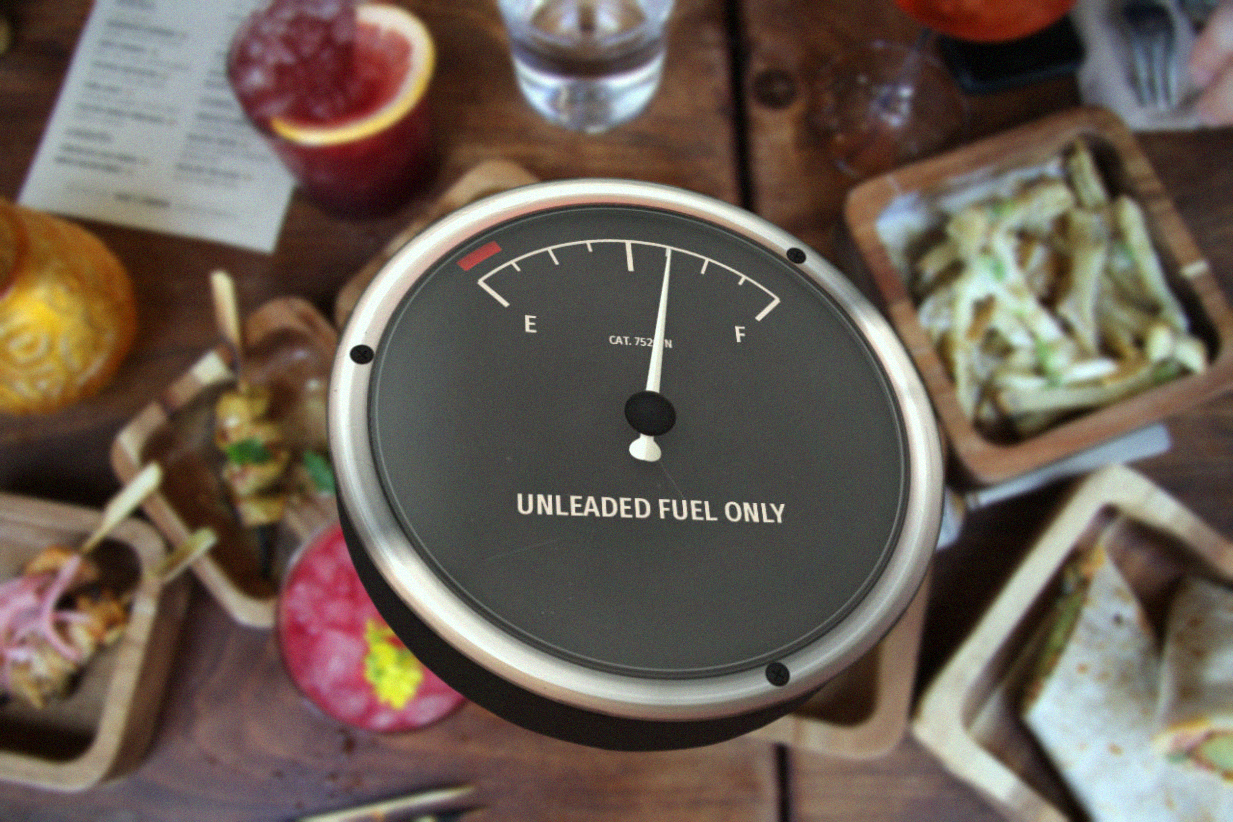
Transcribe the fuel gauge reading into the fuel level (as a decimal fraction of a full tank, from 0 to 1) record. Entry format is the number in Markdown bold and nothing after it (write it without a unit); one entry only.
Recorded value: **0.625**
